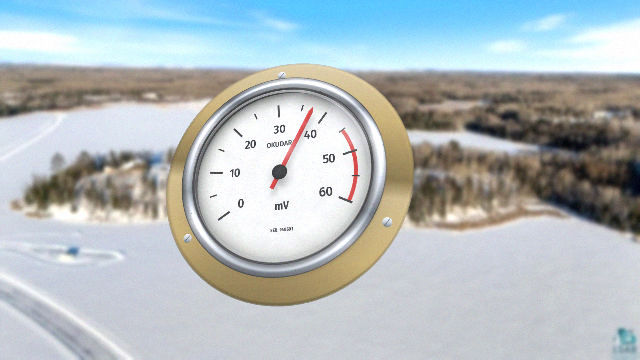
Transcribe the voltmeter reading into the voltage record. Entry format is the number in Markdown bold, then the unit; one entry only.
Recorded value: **37.5** mV
